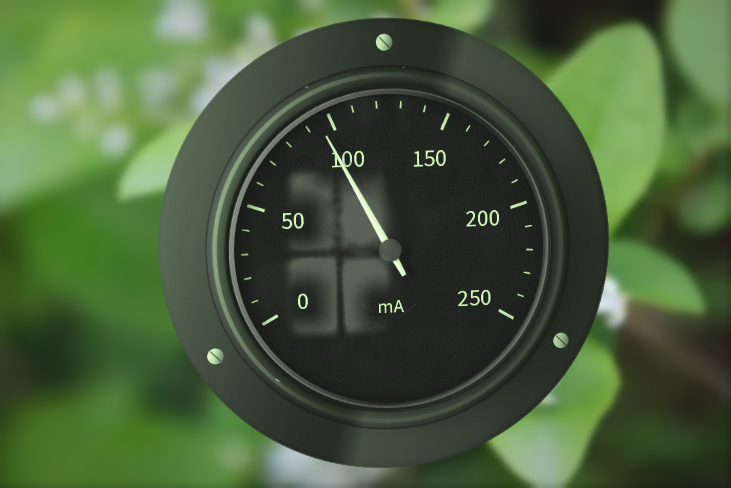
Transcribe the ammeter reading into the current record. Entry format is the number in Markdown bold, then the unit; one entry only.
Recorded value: **95** mA
